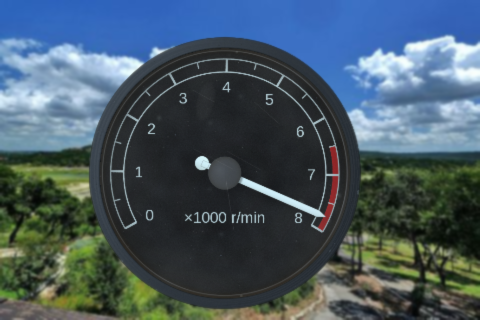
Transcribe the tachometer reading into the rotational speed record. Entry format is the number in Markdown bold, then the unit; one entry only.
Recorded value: **7750** rpm
